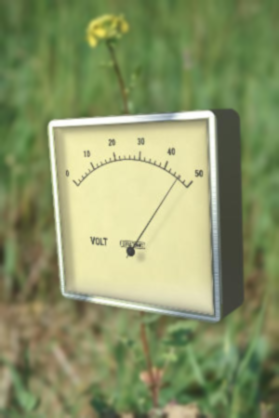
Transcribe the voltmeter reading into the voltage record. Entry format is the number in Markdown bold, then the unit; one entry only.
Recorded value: **46** V
